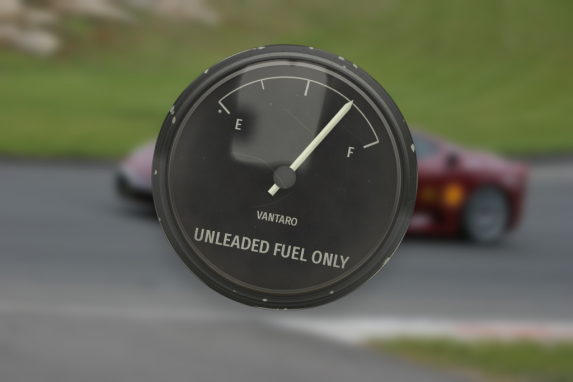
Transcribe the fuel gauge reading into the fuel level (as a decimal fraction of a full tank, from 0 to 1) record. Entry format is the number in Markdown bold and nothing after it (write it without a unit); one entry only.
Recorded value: **0.75**
